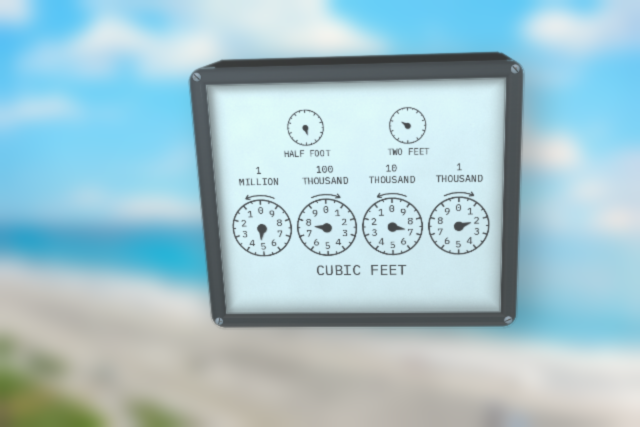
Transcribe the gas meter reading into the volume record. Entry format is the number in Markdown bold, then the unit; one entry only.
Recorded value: **477200** ft³
